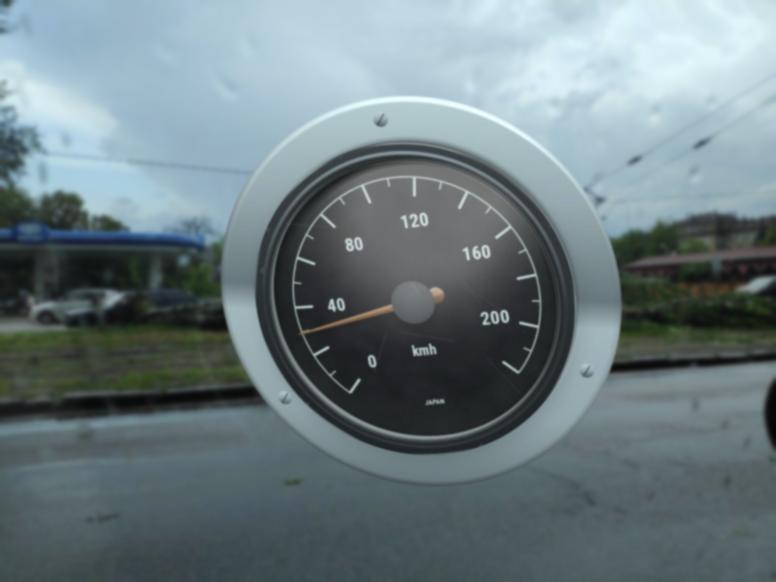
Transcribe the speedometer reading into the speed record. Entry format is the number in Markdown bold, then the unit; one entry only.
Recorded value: **30** km/h
